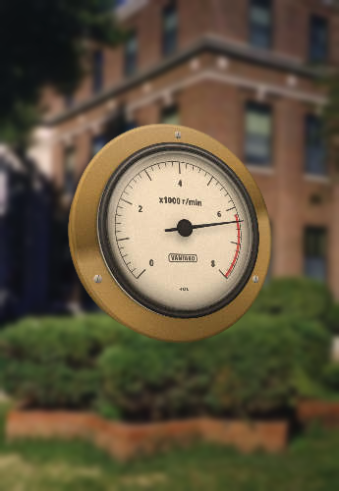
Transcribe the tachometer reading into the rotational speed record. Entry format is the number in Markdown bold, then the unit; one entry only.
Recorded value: **6400** rpm
